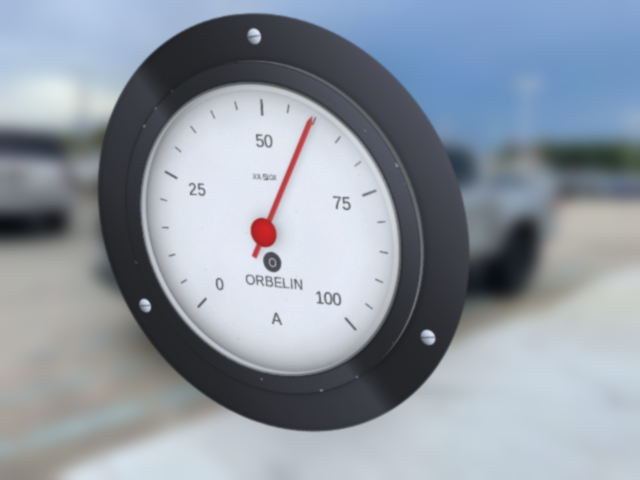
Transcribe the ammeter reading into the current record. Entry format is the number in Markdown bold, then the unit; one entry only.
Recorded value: **60** A
